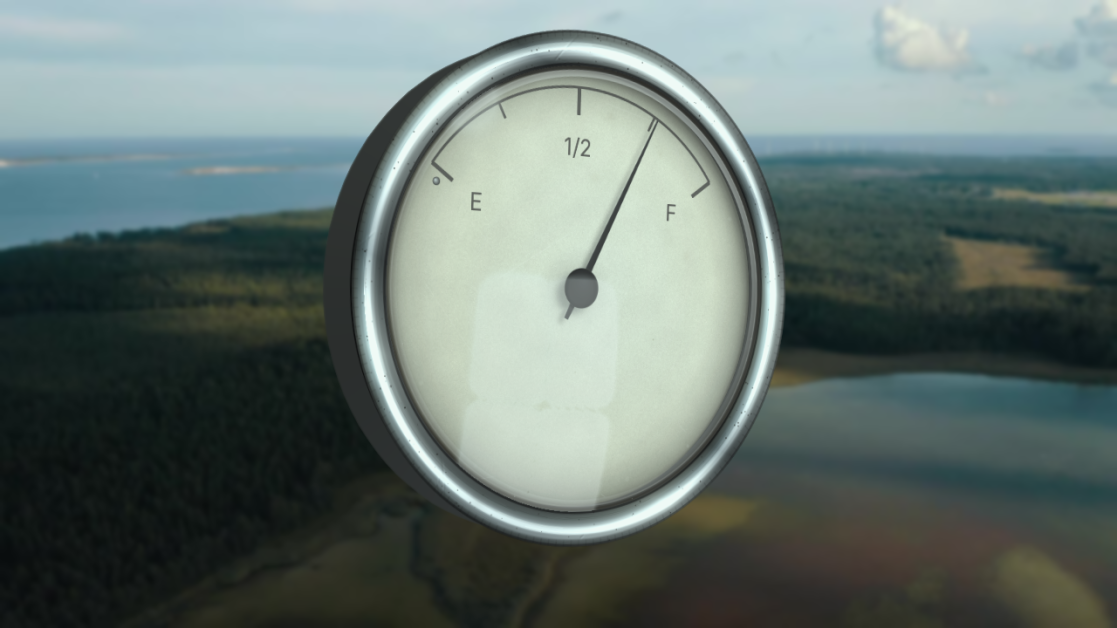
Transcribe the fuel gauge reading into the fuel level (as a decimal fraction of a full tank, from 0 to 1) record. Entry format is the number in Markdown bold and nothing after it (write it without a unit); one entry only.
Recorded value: **0.75**
